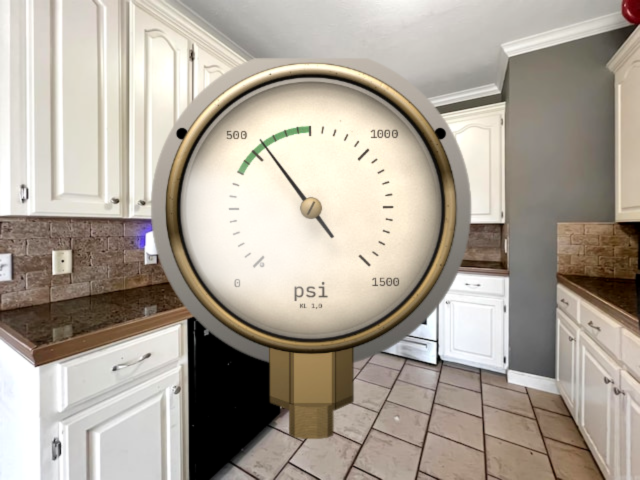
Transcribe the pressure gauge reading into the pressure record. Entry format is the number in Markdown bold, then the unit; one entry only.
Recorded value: **550** psi
